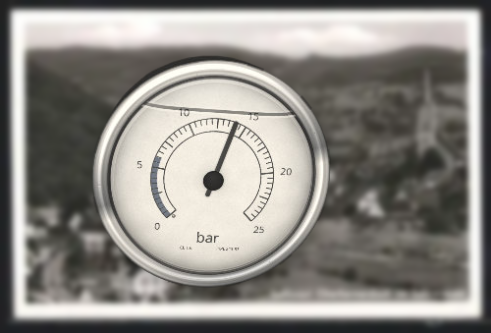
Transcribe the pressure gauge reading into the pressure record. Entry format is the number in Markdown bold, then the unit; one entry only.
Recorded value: **14** bar
